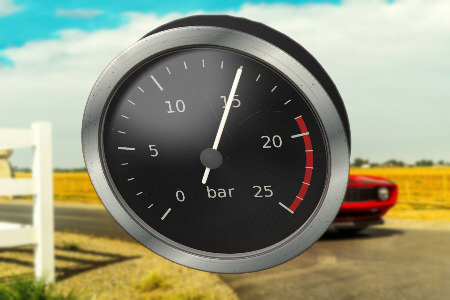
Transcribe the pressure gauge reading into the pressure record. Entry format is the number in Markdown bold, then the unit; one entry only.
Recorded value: **15** bar
